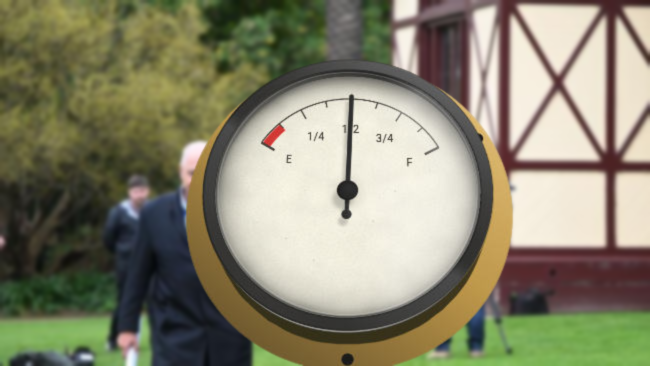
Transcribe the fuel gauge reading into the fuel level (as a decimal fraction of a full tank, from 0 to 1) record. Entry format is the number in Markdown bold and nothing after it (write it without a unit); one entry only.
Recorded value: **0.5**
